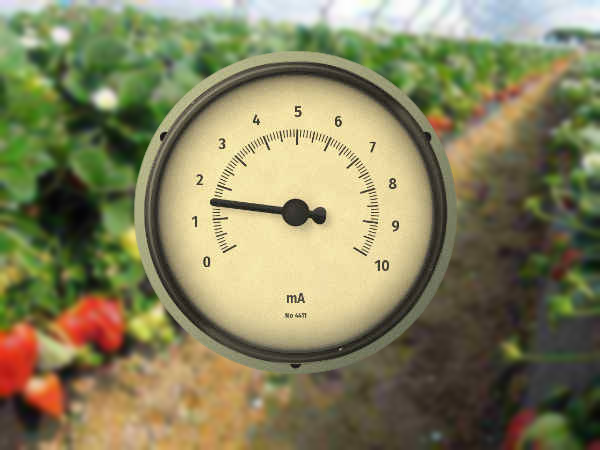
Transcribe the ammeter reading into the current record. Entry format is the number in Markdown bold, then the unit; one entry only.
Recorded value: **1.5** mA
